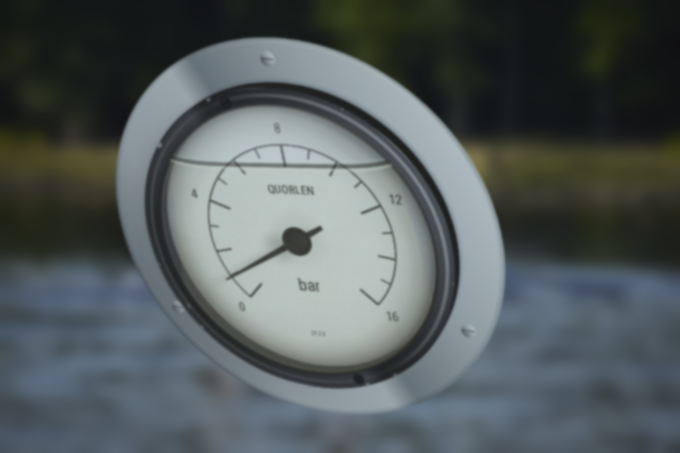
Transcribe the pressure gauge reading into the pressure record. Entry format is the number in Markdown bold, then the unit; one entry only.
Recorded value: **1** bar
